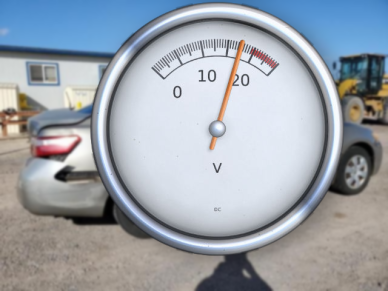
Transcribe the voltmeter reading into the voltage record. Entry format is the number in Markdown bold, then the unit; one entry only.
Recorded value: **17.5** V
